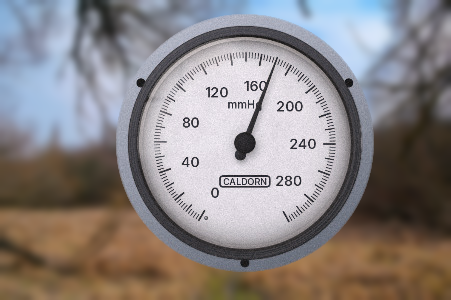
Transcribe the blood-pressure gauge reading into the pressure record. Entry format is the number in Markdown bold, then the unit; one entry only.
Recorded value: **170** mmHg
